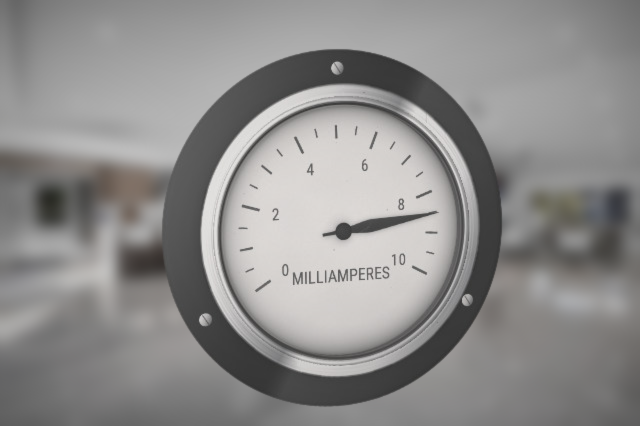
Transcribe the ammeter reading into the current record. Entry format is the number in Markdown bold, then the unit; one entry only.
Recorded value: **8.5** mA
